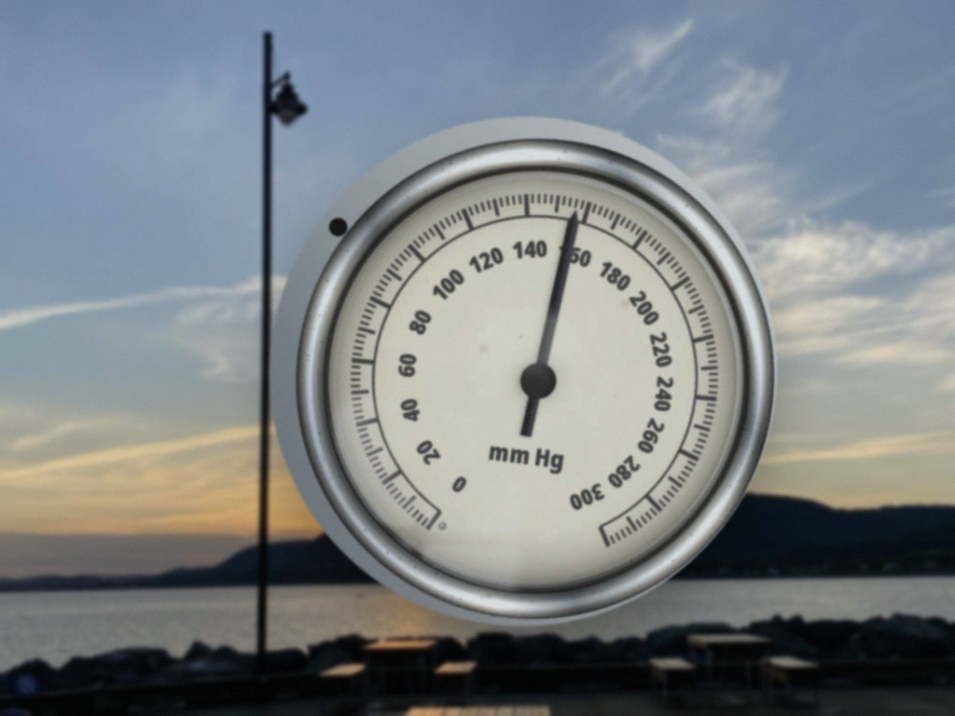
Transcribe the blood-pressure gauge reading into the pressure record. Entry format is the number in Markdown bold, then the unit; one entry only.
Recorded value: **156** mmHg
